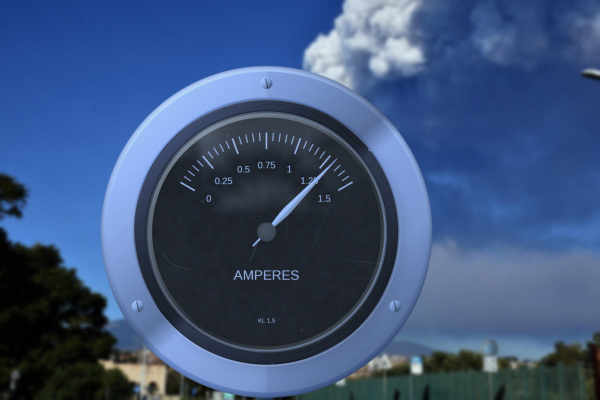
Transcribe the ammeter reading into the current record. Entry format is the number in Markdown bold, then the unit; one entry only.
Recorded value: **1.3** A
